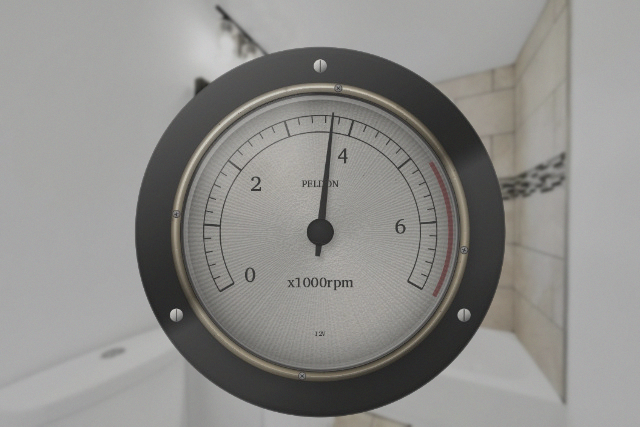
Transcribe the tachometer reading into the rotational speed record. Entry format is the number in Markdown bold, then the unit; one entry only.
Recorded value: **3700** rpm
